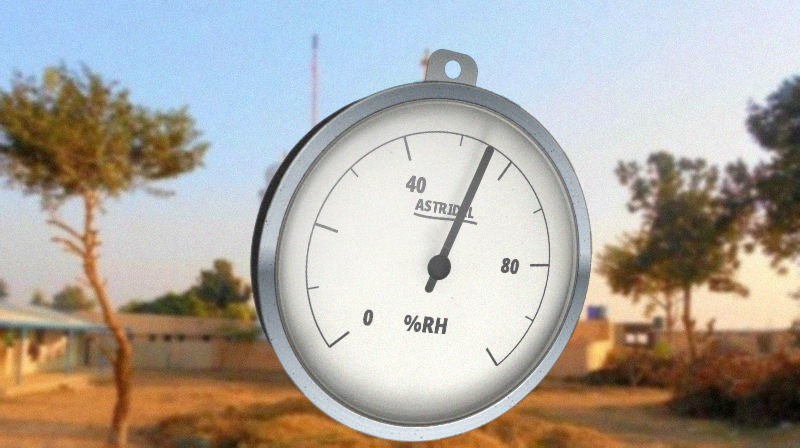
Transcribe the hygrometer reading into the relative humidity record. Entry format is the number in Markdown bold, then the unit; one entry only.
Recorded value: **55** %
